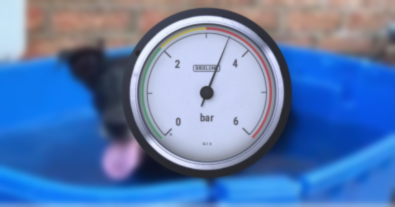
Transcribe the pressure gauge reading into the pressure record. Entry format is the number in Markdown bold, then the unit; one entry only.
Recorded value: **3.5** bar
